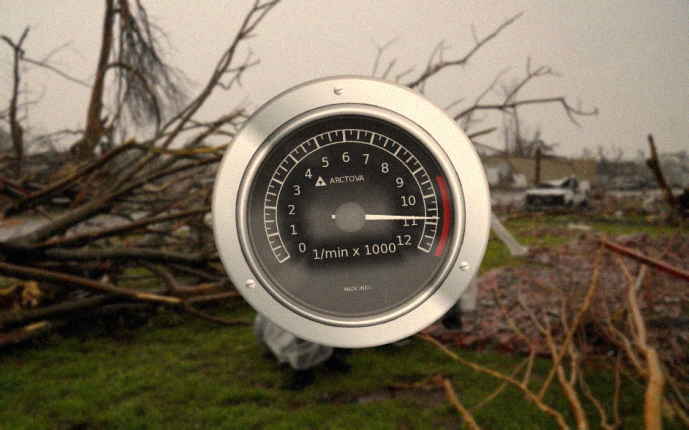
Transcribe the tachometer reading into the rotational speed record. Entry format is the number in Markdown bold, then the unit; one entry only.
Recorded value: **10750** rpm
